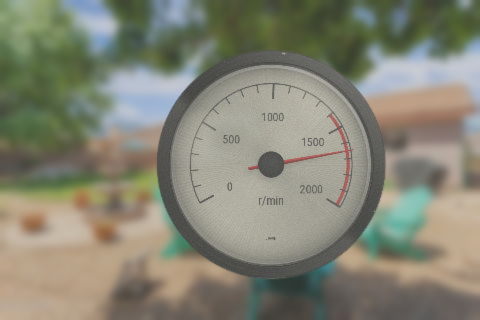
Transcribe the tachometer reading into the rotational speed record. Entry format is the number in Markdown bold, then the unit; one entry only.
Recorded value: **1650** rpm
